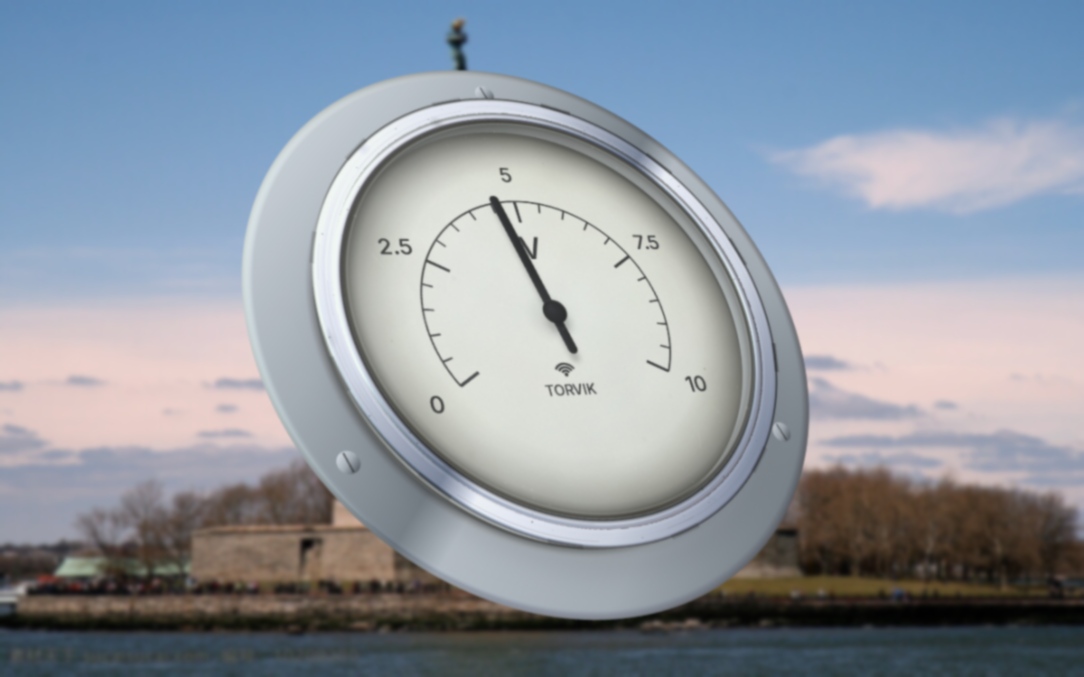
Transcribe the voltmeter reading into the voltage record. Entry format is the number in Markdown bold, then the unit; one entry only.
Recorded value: **4.5** V
